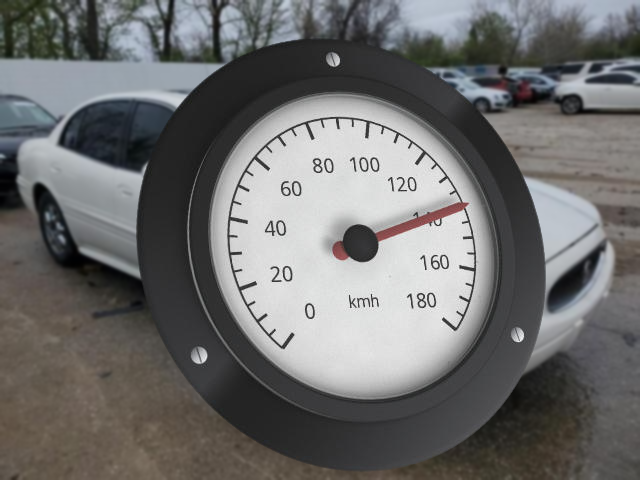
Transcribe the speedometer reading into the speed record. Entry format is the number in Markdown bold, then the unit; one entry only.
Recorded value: **140** km/h
